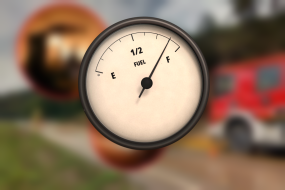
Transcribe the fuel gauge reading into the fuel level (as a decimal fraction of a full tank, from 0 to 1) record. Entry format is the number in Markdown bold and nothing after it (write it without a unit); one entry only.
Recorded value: **0.875**
